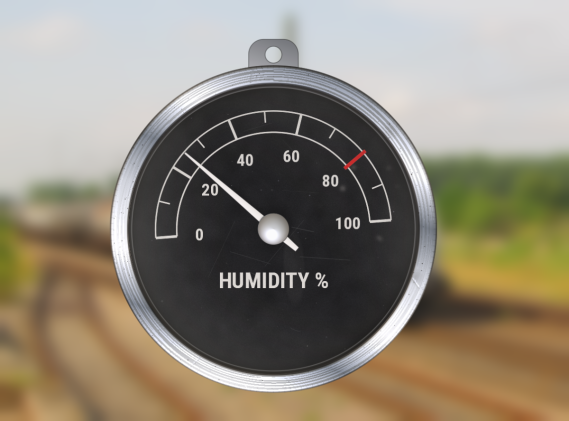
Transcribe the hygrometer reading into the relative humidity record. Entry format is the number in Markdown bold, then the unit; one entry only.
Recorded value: **25** %
